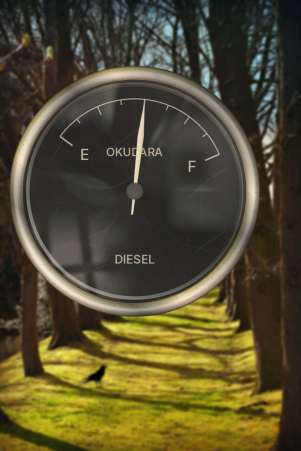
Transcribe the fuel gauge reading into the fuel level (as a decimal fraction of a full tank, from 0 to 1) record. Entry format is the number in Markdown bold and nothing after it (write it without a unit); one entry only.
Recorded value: **0.5**
